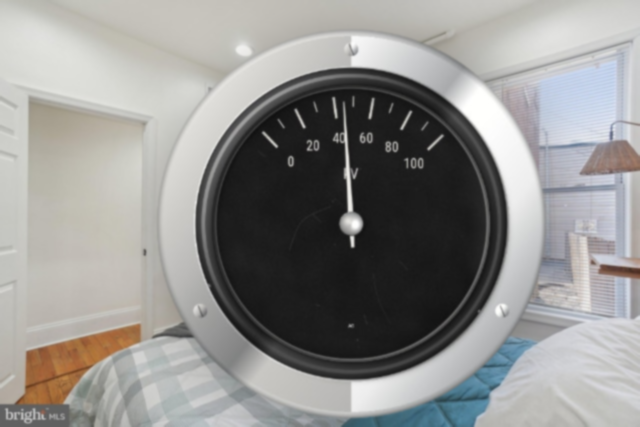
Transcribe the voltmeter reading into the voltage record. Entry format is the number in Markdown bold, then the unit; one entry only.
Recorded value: **45** kV
